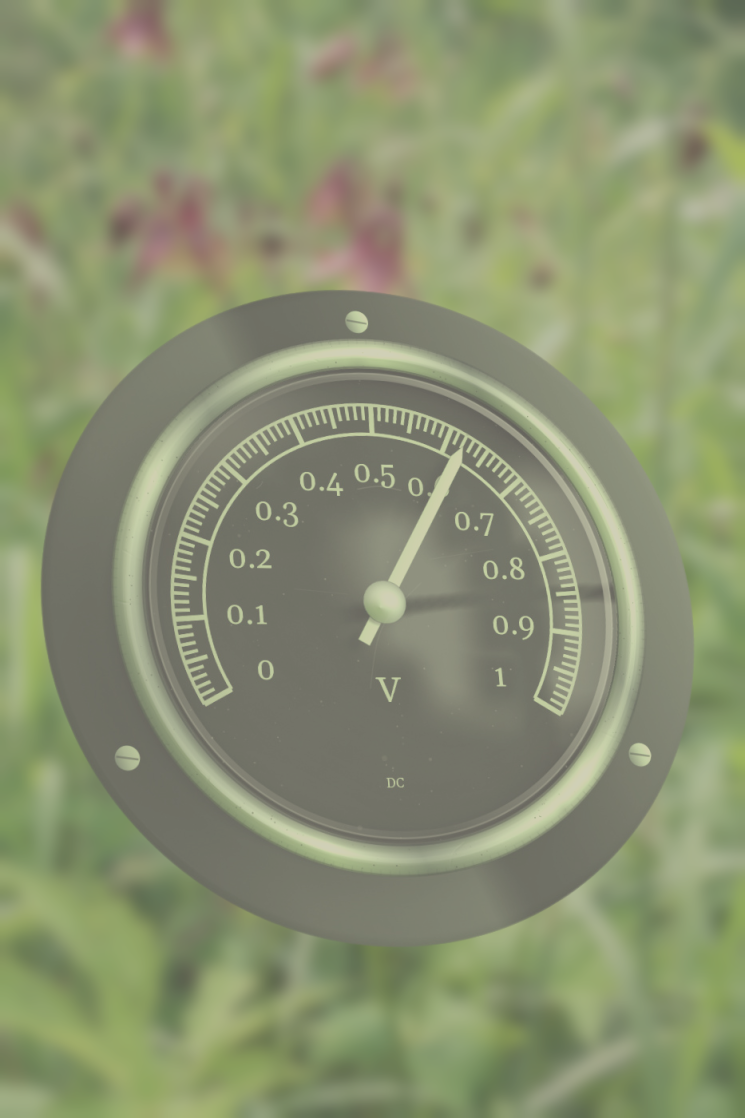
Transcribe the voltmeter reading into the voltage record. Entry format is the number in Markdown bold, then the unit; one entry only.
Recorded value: **0.62** V
